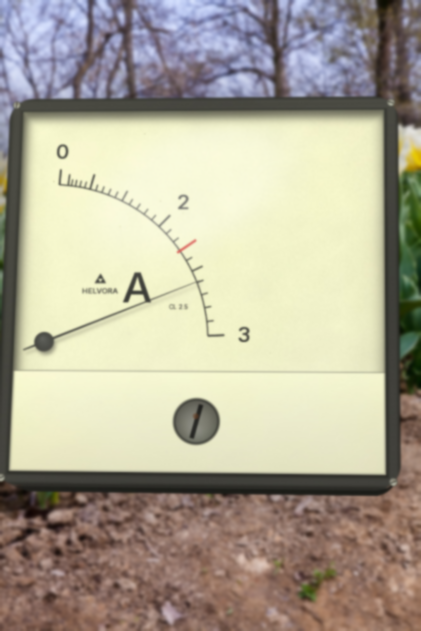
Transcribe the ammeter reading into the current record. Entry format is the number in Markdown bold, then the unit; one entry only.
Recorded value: **2.6** A
